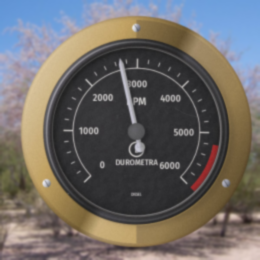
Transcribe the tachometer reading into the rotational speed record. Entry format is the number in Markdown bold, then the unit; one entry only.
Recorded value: **2700** rpm
